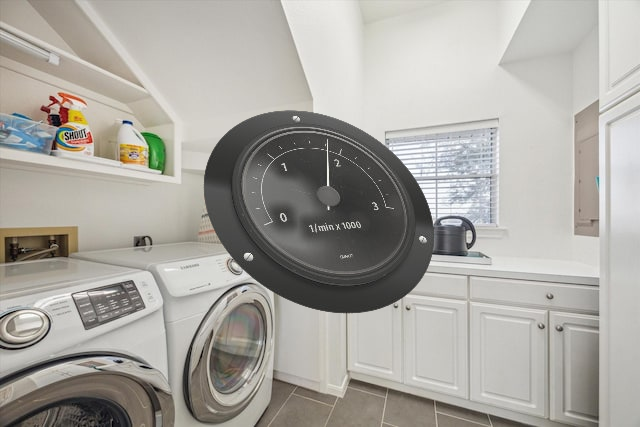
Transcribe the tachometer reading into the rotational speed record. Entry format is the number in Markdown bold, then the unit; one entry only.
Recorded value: **1800** rpm
